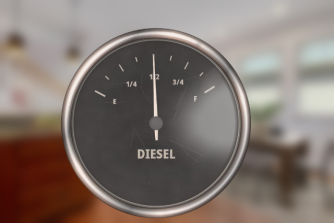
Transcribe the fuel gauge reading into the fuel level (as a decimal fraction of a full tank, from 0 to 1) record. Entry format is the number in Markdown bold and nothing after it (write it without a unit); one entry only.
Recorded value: **0.5**
